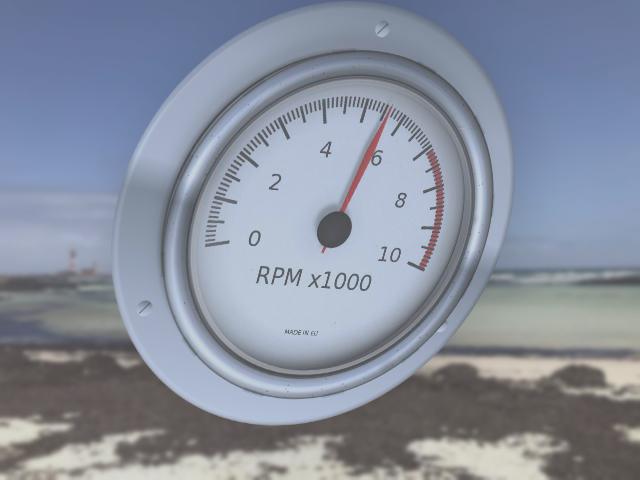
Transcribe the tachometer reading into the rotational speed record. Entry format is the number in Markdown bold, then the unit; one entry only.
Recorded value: **5500** rpm
